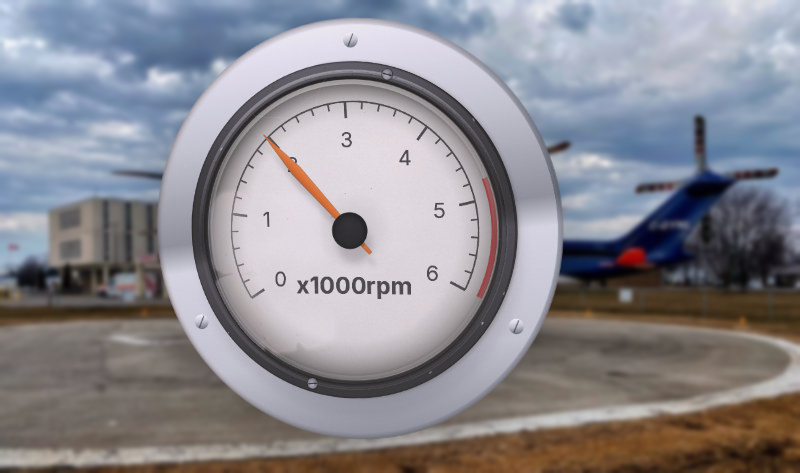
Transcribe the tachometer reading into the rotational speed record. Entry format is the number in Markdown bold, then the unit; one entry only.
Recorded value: **2000** rpm
